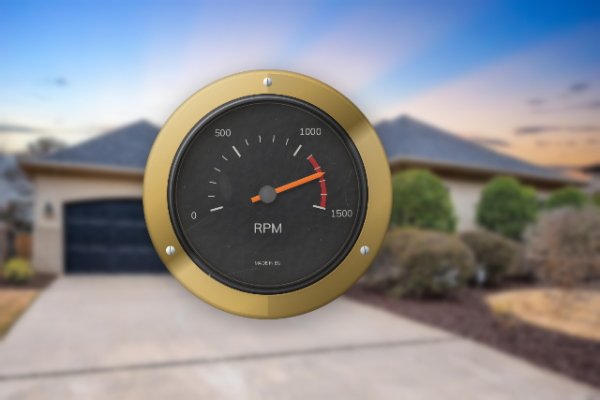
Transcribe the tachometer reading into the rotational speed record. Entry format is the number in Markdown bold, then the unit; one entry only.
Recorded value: **1250** rpm
